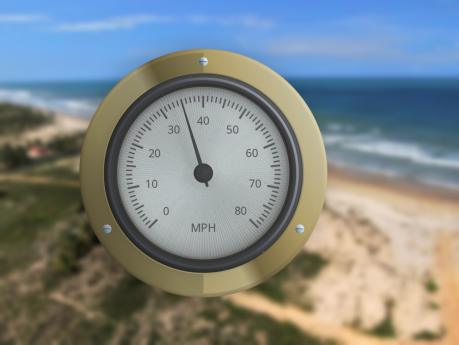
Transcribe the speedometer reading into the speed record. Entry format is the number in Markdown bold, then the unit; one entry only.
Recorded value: **35** mph
